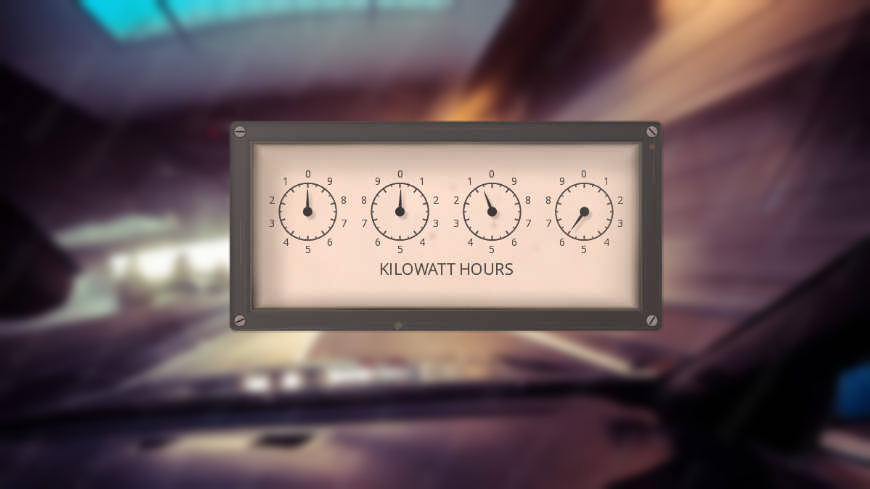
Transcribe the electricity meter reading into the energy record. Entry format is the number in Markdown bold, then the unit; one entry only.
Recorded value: **6** kWh
